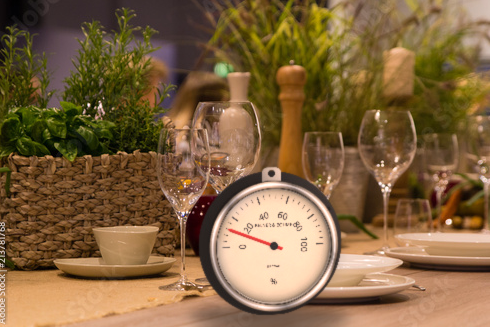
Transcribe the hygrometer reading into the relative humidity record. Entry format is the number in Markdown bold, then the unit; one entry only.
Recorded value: **12** %
